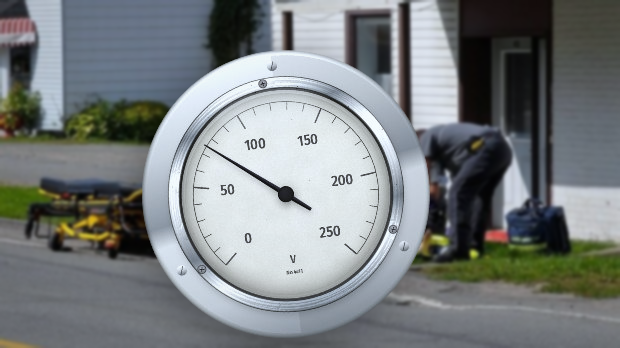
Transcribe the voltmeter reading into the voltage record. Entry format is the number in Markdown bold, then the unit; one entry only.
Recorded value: **75** V
